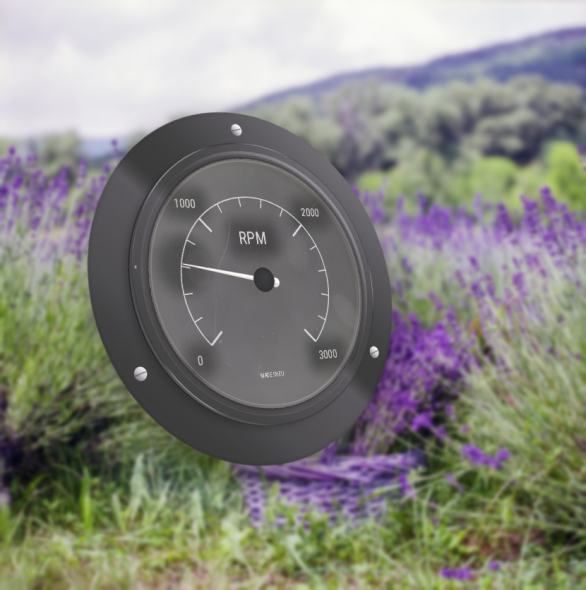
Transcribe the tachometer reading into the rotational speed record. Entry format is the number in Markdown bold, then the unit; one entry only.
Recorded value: **600** rpm
